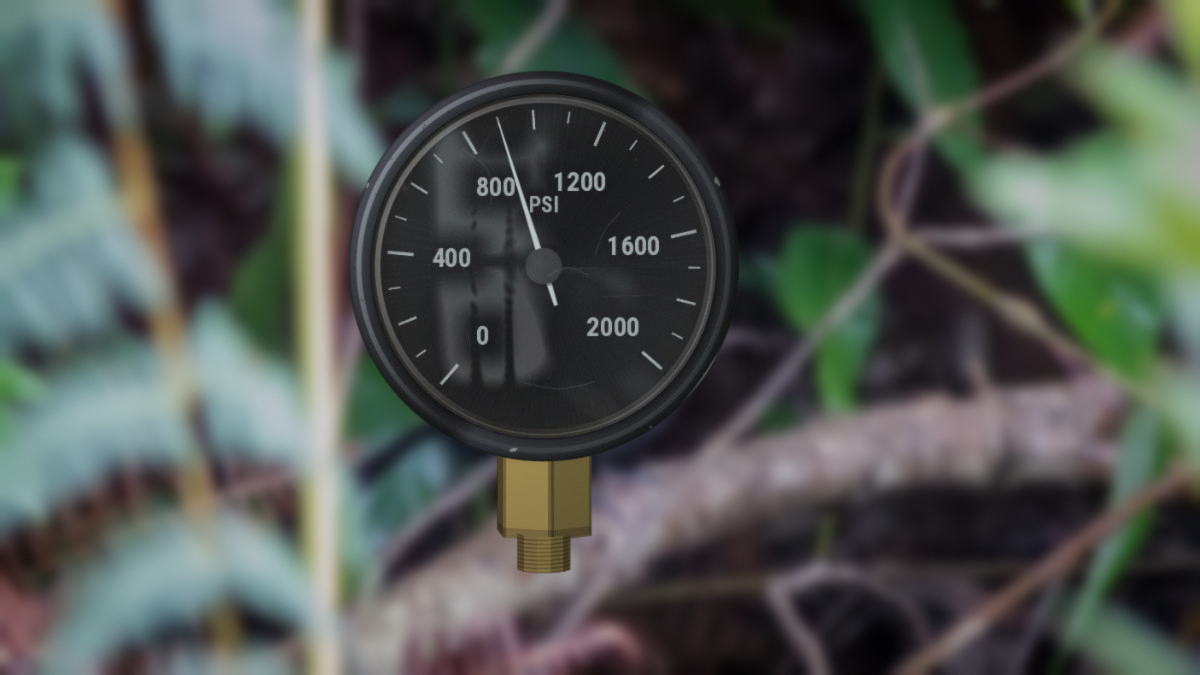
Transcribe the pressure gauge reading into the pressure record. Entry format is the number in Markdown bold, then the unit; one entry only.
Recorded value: **900** psi
